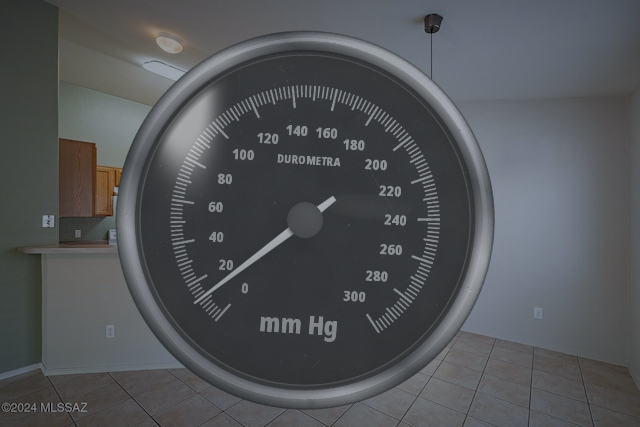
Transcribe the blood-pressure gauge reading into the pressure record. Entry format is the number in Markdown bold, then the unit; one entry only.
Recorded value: **12** mmHg
